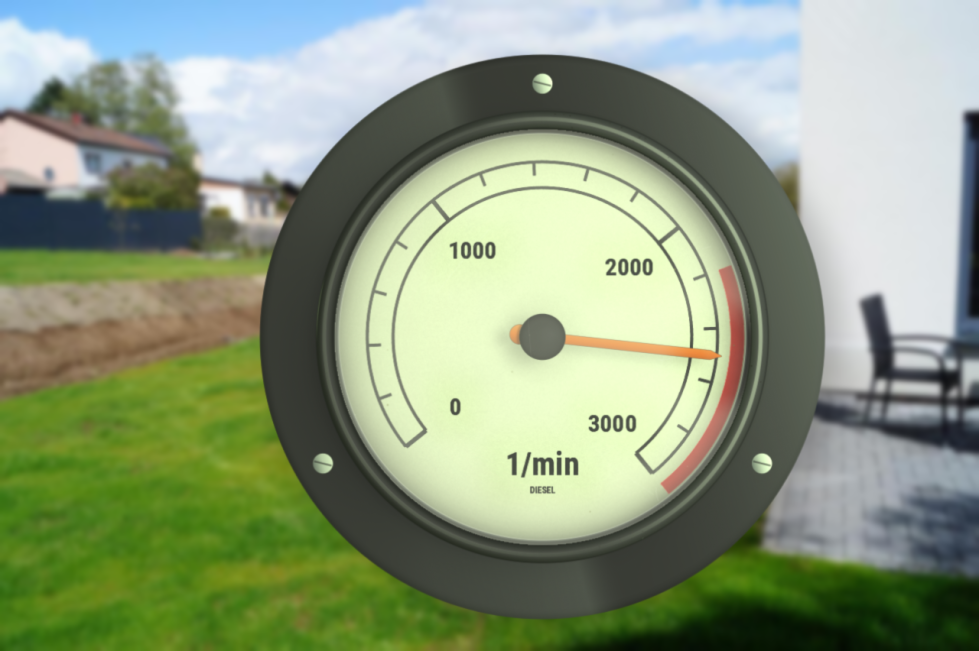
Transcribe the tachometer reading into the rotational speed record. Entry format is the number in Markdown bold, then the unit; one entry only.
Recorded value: **2500** rpm
